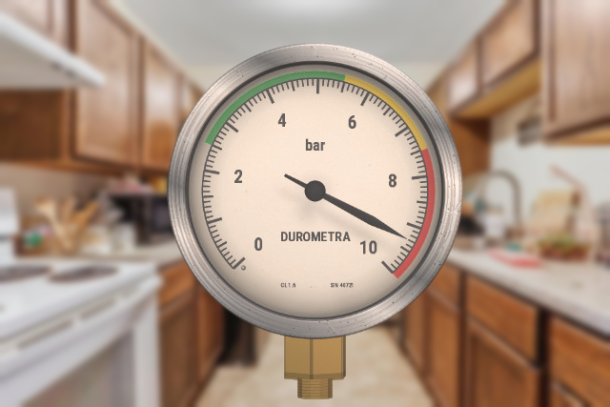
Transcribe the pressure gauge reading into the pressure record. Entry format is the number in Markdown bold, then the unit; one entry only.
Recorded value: **9.3** bar
